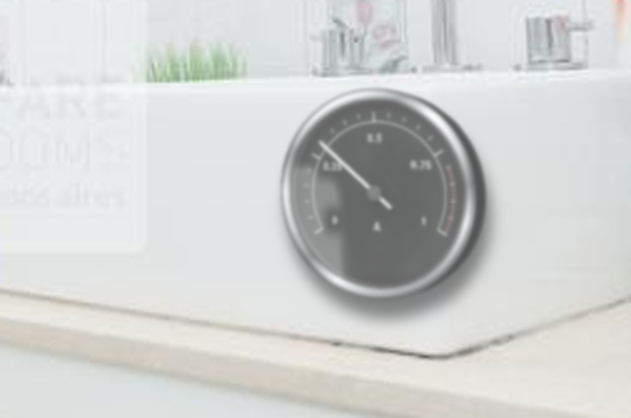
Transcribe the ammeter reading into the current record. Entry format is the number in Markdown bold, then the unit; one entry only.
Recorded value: **0.3** A
